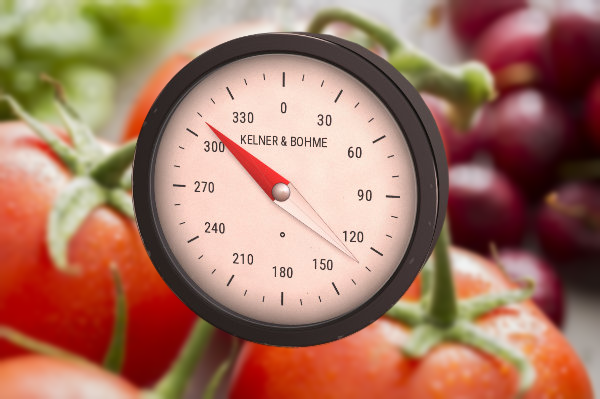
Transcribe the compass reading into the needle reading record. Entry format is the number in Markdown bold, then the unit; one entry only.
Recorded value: **310** °
